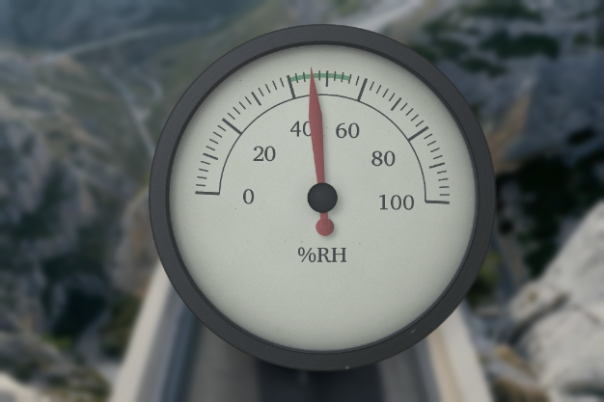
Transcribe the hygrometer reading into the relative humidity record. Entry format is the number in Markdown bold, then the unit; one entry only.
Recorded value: **46** %
